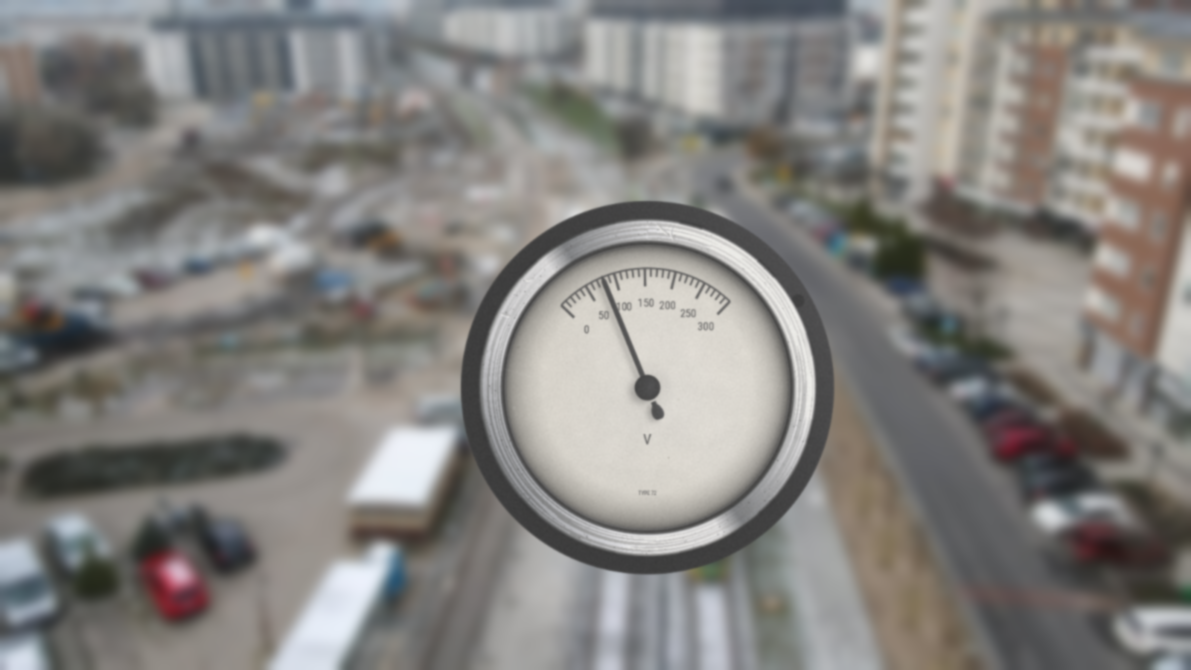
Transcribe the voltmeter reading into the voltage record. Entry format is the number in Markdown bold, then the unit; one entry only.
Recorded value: **80** V
